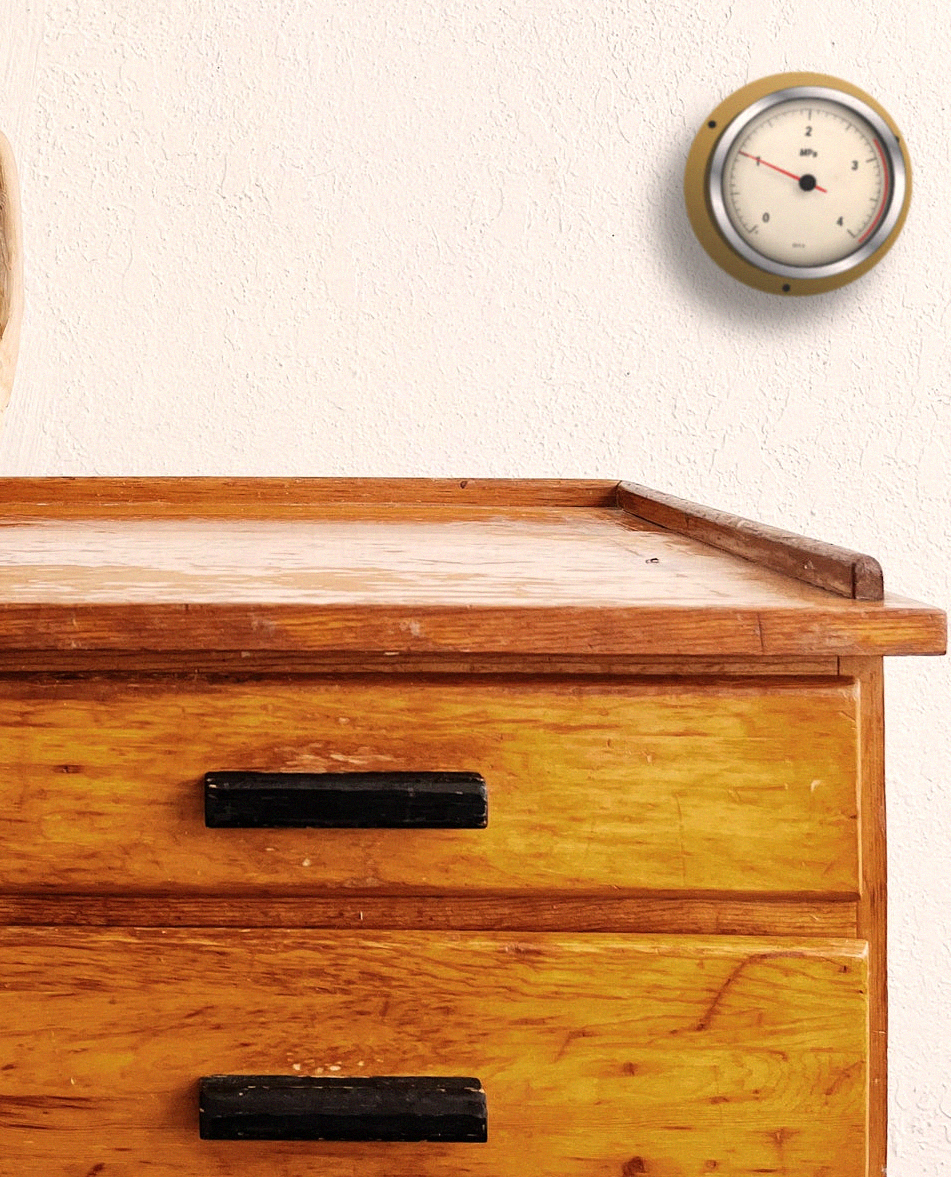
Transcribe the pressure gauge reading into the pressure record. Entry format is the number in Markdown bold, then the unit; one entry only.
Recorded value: **1** MPa
